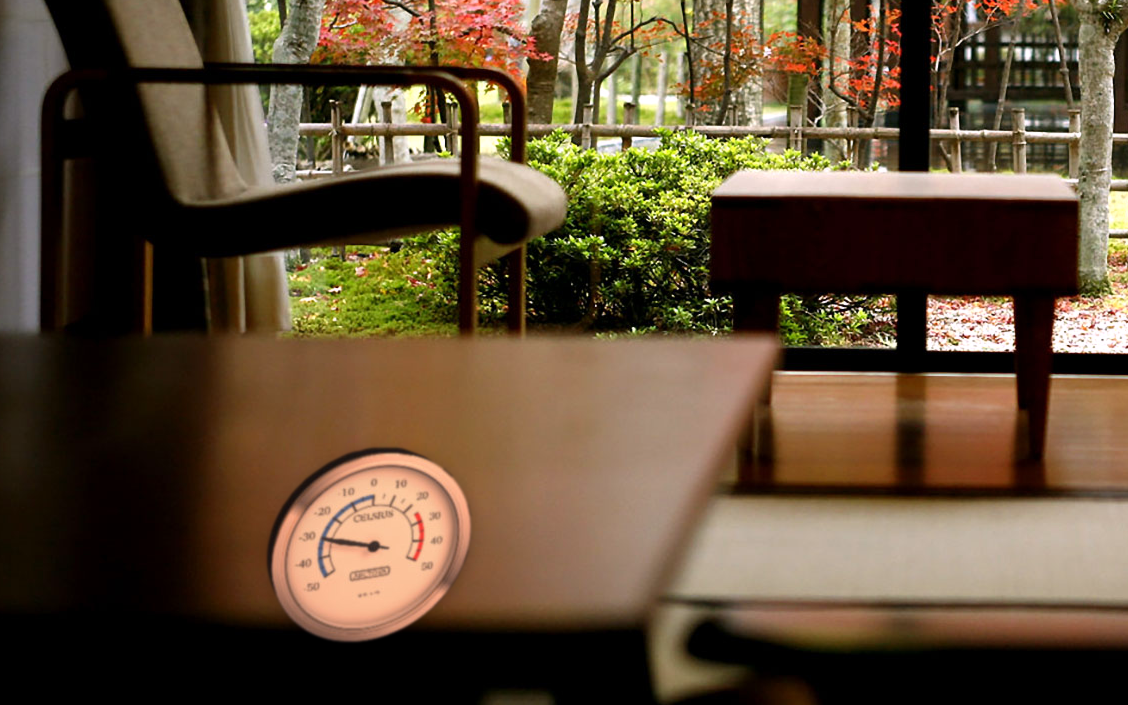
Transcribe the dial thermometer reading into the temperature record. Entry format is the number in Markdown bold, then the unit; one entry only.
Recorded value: **-30** °C
